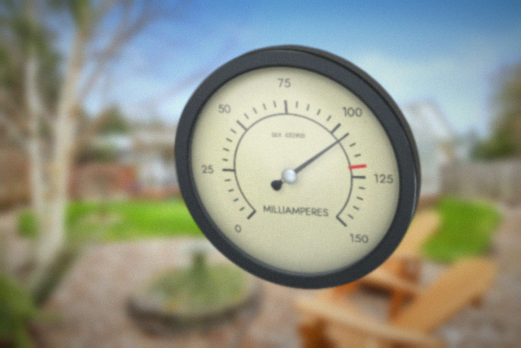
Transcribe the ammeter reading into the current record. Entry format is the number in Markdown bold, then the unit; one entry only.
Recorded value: **105** mA
